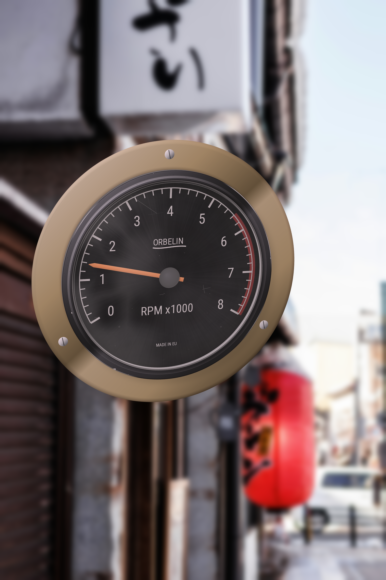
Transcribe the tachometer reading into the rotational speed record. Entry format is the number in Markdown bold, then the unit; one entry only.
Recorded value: **1400** rpm
